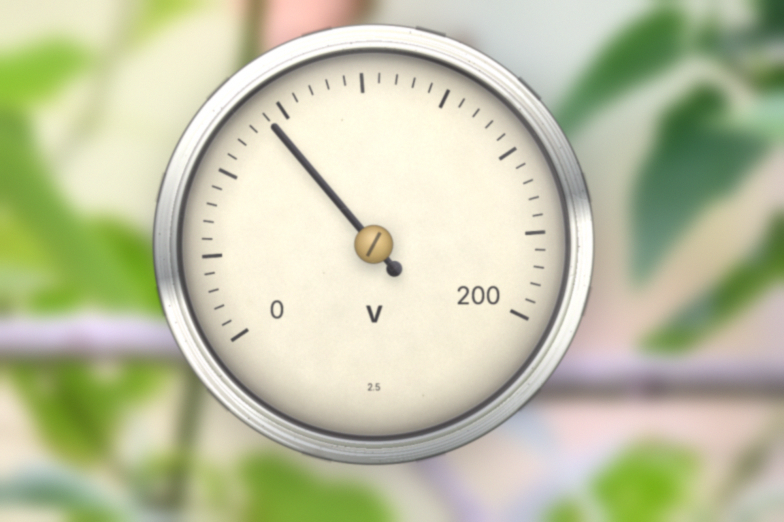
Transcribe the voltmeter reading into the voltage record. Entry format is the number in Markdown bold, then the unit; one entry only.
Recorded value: **70** V
